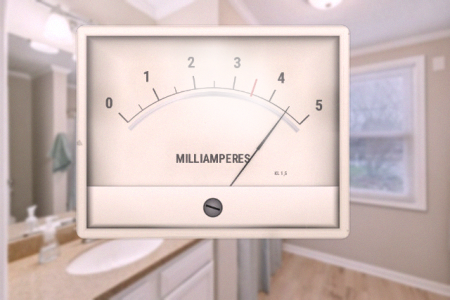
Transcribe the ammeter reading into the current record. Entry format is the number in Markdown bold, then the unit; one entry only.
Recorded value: **4.5** mA
